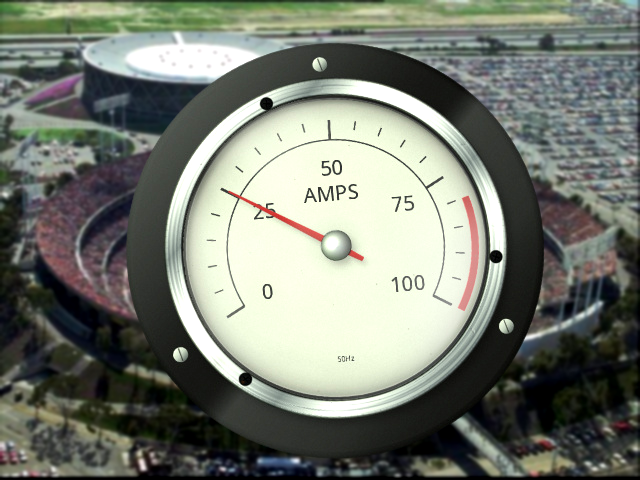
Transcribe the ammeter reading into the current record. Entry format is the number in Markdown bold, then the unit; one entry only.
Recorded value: **25** A
